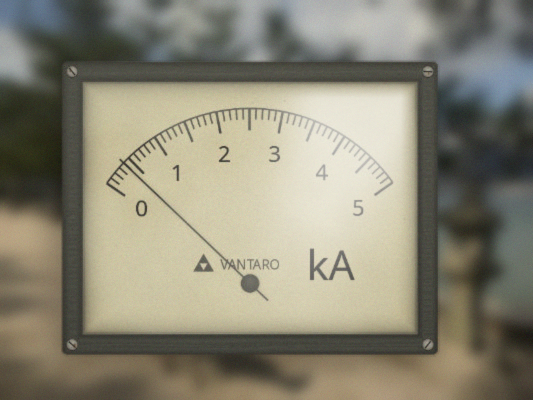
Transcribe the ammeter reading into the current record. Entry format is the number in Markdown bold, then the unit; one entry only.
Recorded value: **0.4** kA
